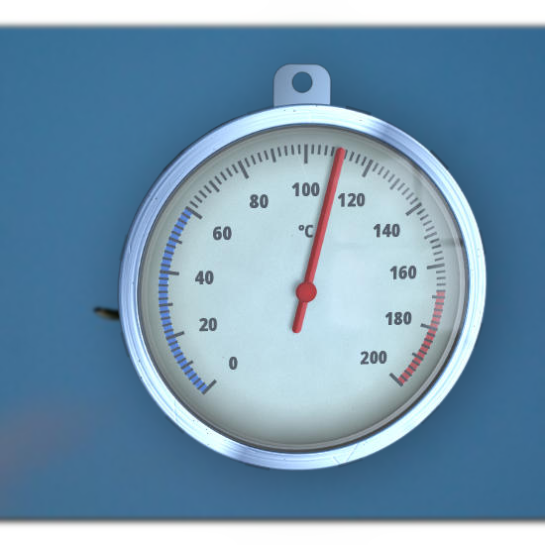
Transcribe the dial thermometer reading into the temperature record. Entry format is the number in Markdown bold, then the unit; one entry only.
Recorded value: **110** °C
